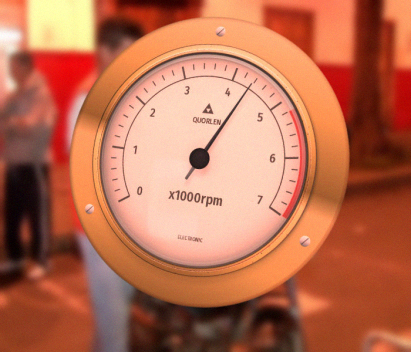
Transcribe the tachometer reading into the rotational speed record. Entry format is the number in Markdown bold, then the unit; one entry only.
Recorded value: **4400** rpm
